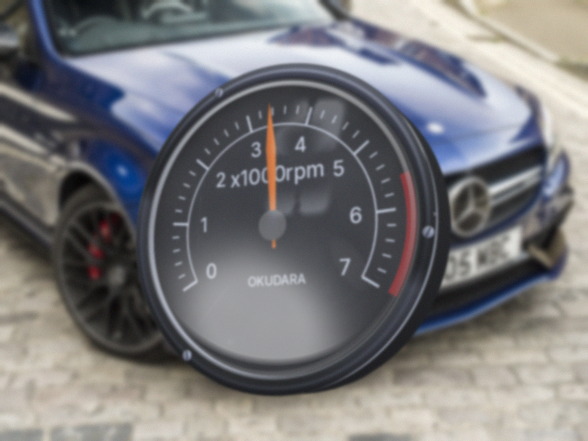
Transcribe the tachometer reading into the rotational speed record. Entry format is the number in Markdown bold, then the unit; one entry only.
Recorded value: **3400** rpm
